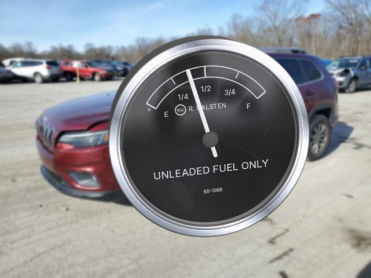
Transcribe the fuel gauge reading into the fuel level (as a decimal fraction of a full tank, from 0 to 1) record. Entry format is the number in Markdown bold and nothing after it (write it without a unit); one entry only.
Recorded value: **0.375**
